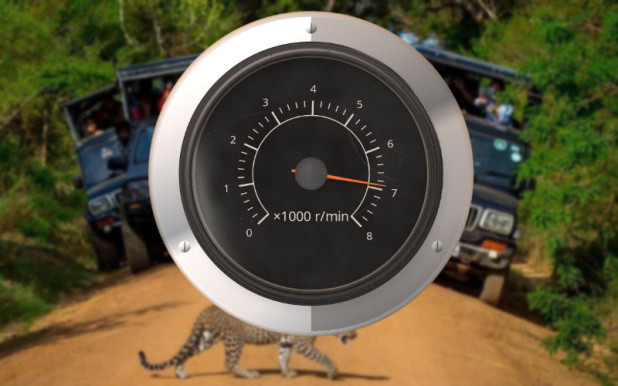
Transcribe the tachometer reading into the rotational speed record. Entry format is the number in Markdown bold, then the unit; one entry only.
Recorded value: **6900** rpm
